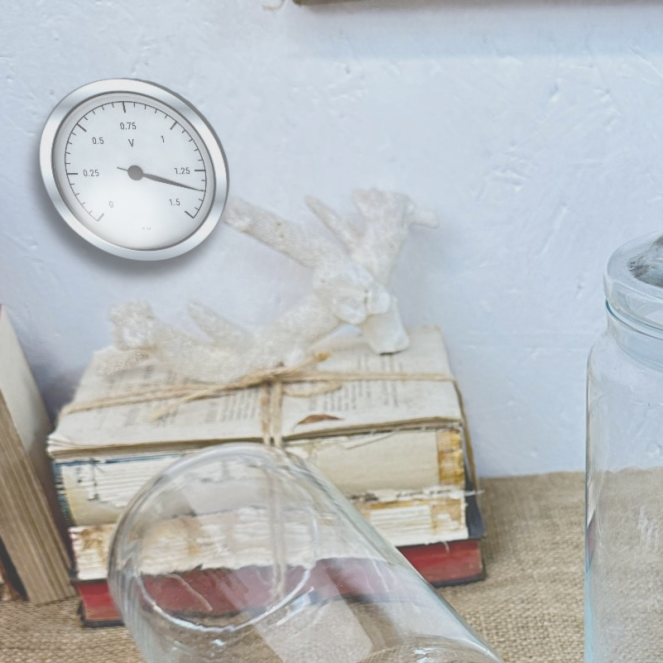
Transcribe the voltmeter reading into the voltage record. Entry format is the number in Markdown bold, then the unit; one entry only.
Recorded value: **1.35** V
